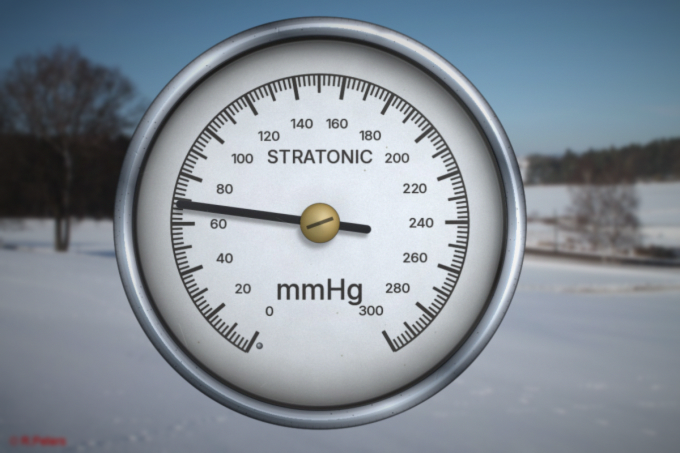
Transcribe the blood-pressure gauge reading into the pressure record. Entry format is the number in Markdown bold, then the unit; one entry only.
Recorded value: **68** mmHg
